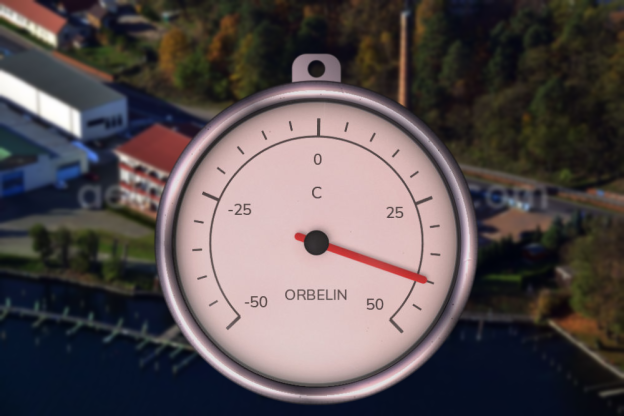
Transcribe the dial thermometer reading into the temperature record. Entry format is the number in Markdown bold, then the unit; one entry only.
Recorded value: **40** °C
